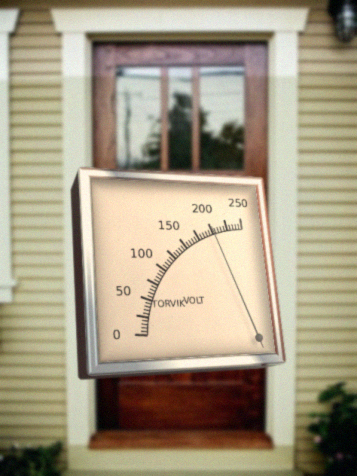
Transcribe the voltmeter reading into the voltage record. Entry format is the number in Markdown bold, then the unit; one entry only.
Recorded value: **200** V
